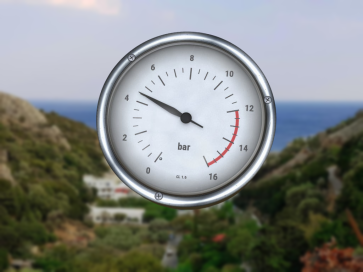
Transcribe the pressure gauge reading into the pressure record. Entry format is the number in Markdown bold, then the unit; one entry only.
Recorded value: **4.5** bar
